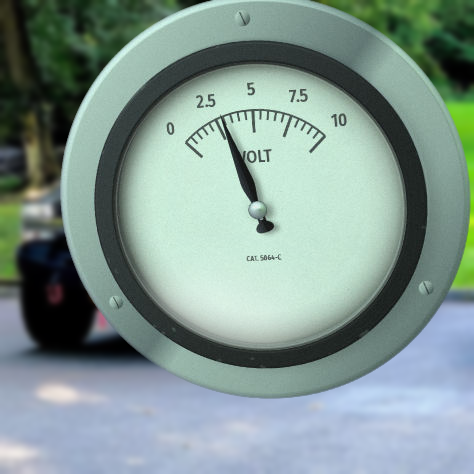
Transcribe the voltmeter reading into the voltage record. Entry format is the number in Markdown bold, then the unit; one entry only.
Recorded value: **3** V
